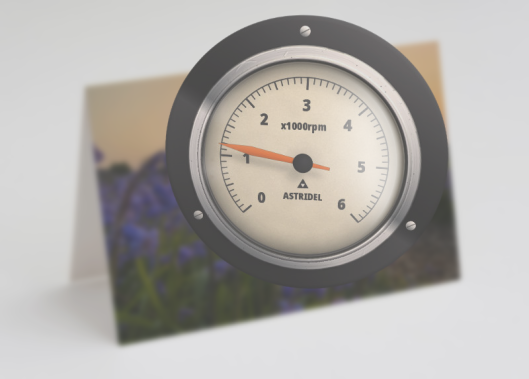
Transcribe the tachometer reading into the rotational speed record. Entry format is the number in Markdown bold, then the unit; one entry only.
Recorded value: **1200** rpm
